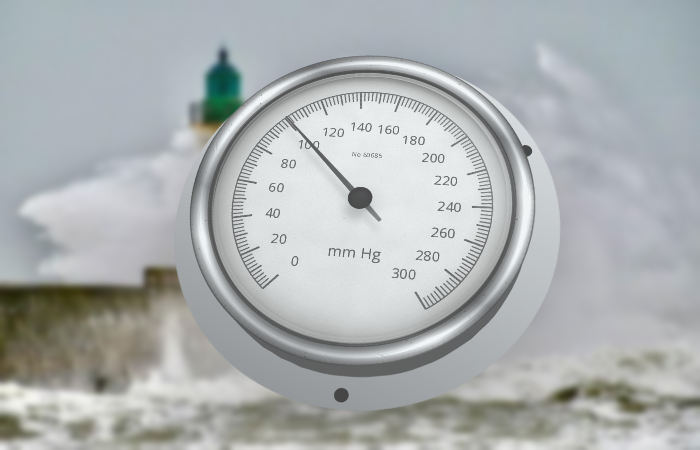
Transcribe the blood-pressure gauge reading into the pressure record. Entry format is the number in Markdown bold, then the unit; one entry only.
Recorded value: **100** mmHg
